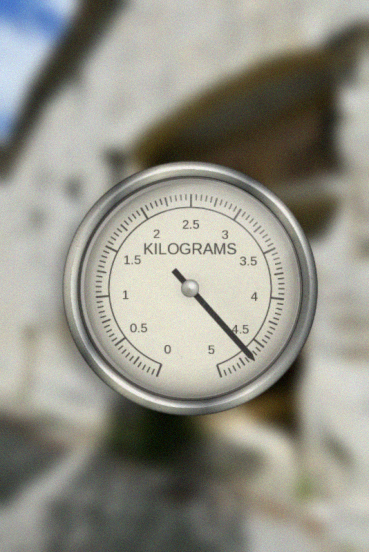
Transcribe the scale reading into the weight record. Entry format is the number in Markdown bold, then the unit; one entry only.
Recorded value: **4.65** kg
